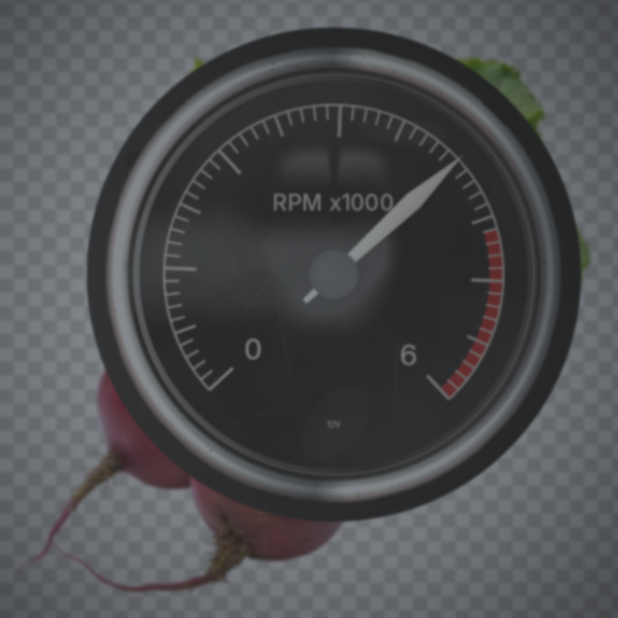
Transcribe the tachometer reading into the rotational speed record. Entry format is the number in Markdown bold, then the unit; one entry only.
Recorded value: **4000** rpm
